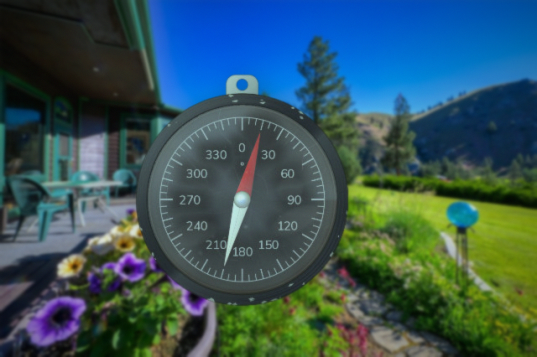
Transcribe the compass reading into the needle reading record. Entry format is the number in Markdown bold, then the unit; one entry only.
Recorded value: **15** °
